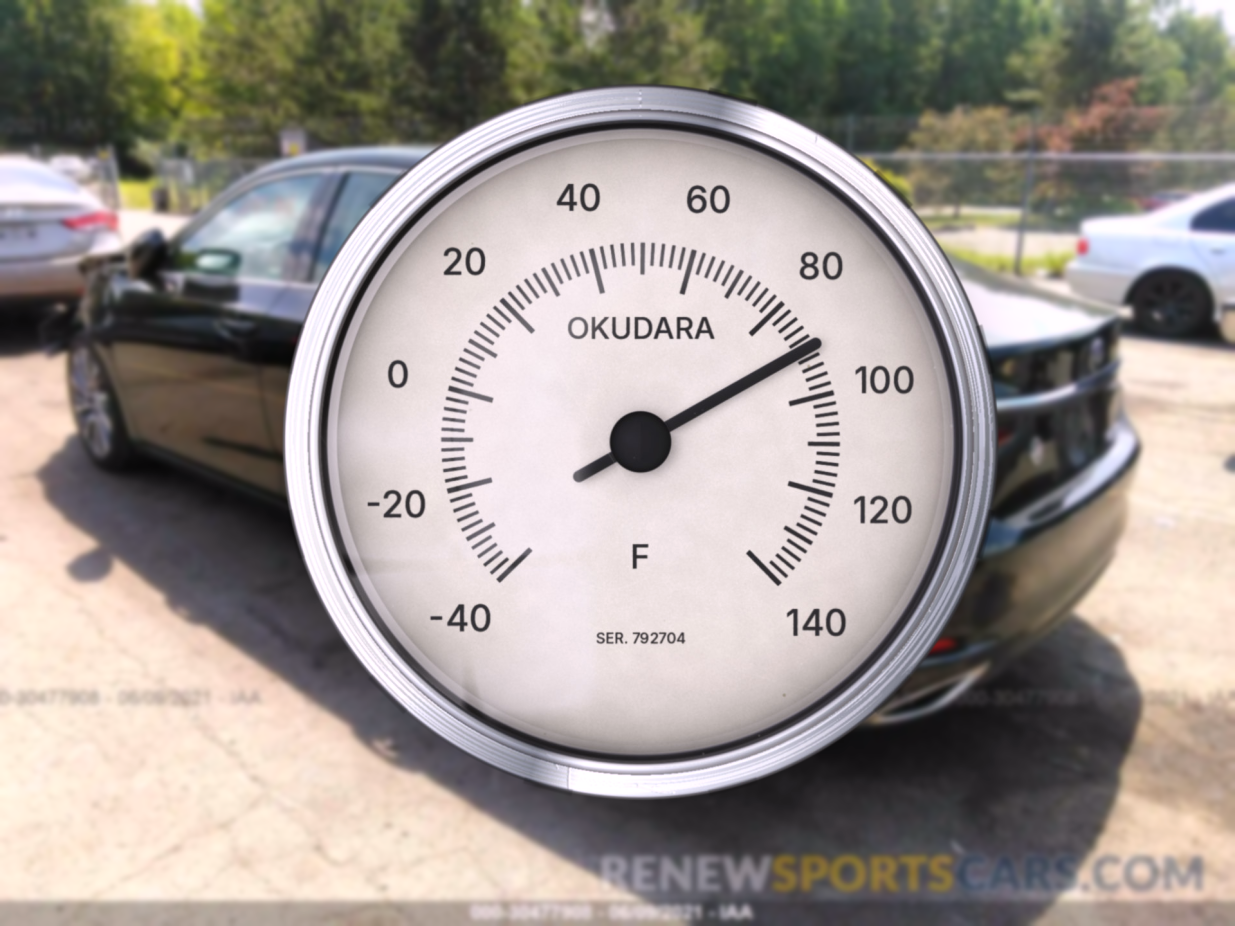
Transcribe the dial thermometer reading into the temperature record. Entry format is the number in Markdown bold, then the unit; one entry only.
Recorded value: **90** °F
